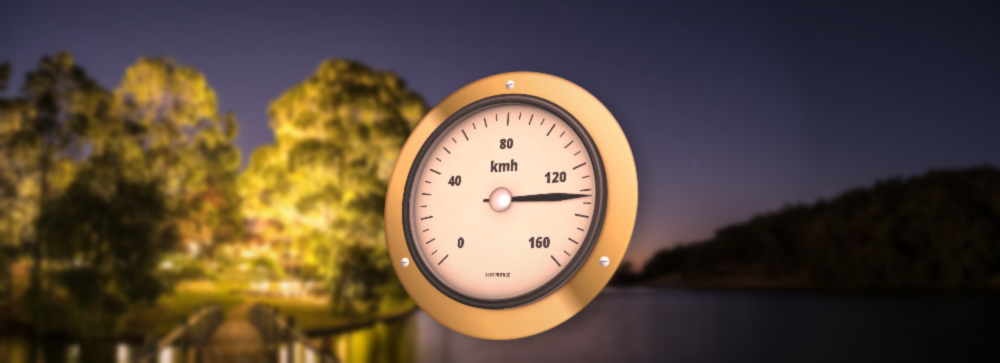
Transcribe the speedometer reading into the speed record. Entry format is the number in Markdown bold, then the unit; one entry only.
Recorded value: **132.5** km/h
